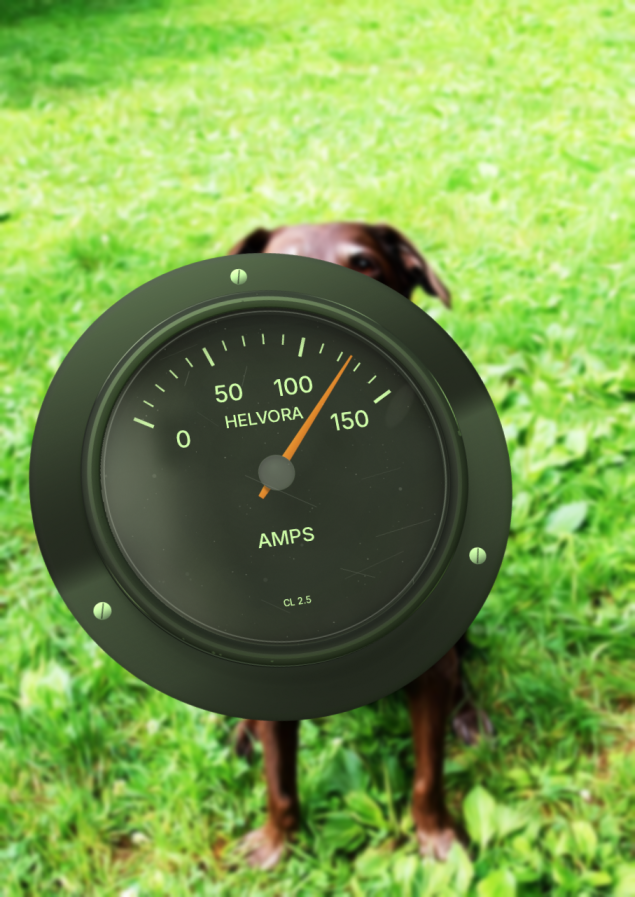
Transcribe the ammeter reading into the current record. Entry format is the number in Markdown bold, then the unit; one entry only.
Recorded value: **125** A
